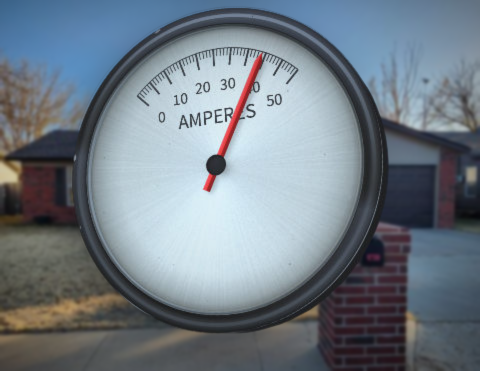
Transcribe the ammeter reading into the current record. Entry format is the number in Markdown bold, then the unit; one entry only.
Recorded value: **40** A
